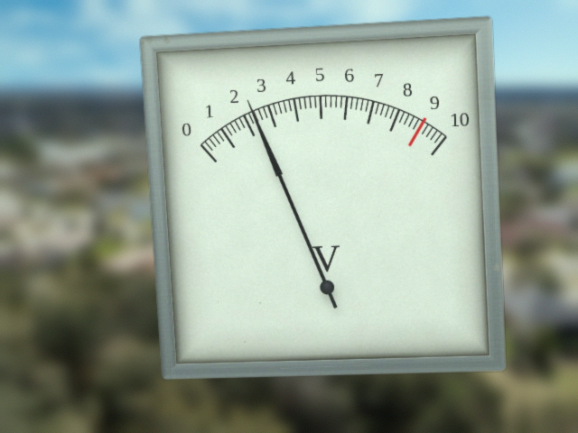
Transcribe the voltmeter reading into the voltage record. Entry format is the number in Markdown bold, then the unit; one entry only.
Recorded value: **2.4** V
